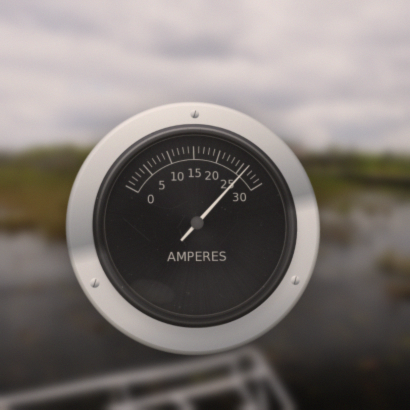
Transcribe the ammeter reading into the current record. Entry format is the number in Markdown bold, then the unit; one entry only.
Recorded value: **26** A
